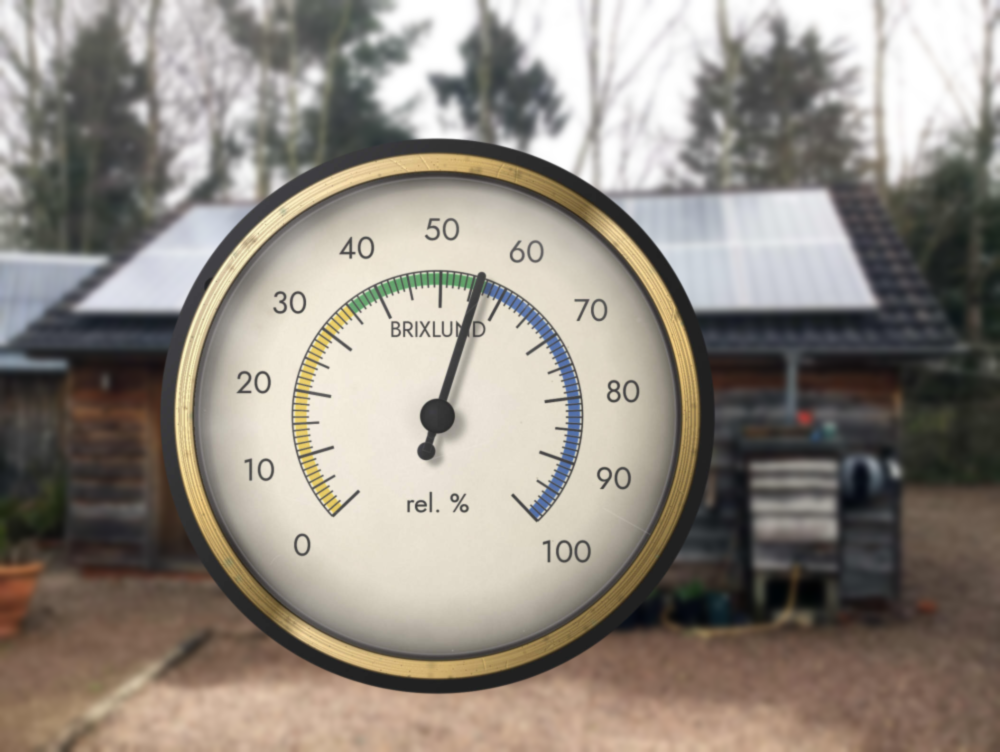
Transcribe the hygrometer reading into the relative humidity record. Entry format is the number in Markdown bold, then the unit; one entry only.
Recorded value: **56** %
